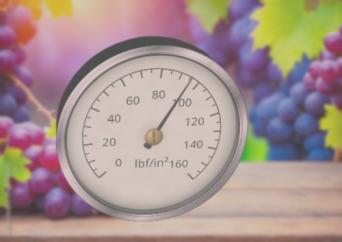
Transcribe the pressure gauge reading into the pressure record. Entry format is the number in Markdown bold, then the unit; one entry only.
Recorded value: **95** psi
